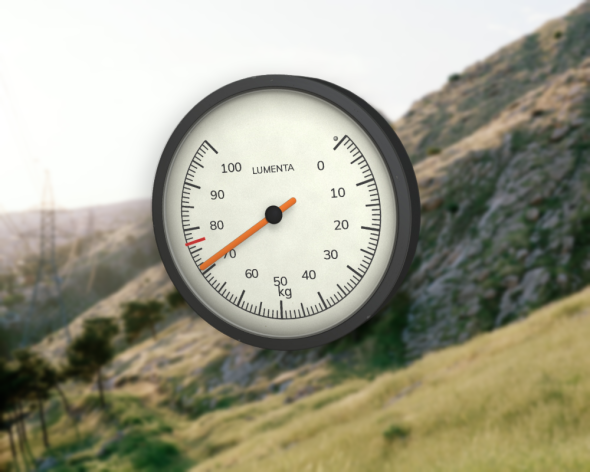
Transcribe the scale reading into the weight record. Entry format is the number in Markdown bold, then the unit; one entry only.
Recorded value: **71** kg
